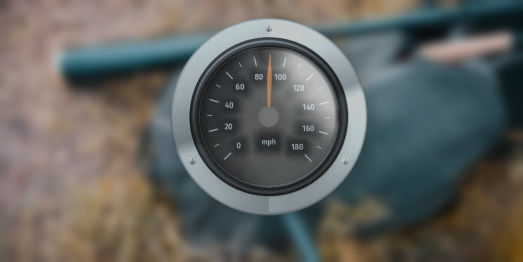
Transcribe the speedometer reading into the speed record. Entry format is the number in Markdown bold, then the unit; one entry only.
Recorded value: **90** mph
